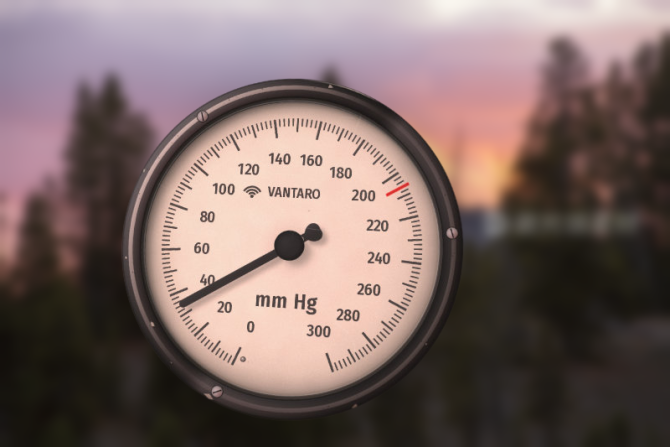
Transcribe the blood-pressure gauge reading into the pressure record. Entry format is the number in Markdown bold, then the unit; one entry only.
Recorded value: **34** mmHg
